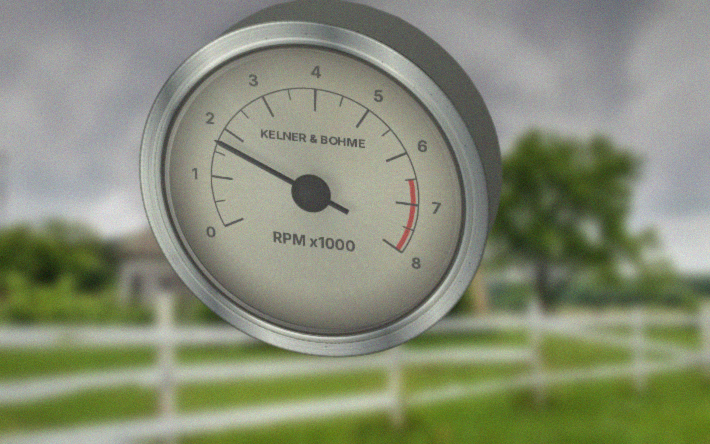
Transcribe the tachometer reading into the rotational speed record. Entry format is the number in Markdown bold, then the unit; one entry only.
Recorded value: **1750** rpm
